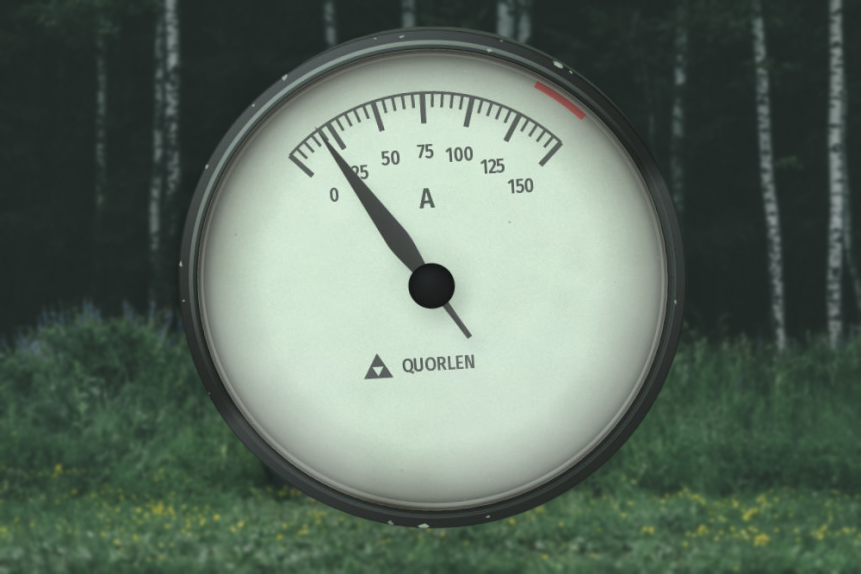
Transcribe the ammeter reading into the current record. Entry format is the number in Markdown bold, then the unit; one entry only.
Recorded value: **20** A
